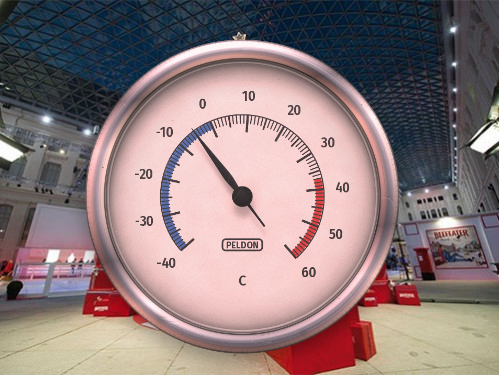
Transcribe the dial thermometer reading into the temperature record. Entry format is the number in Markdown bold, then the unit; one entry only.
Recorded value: **-5** °C
